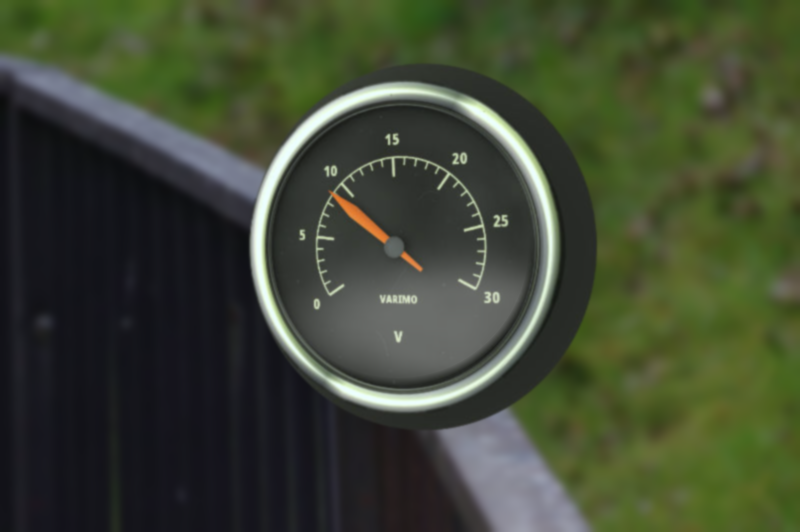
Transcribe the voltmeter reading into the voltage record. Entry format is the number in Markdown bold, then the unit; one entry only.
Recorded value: **9** V
